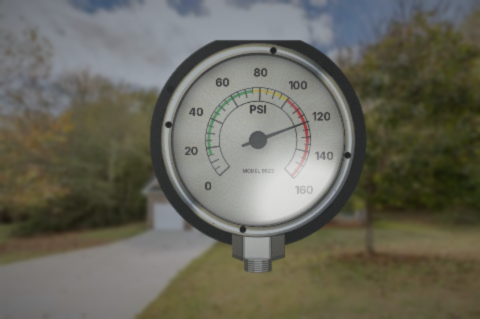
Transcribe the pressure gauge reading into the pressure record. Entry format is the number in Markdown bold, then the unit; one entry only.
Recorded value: **120** psi
